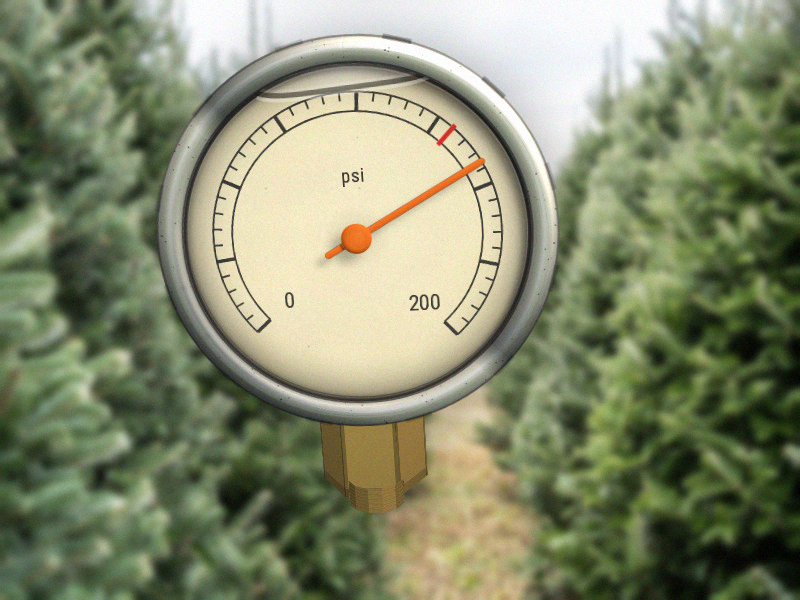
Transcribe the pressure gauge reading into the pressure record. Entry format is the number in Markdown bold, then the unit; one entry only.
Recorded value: **142.5** psi
